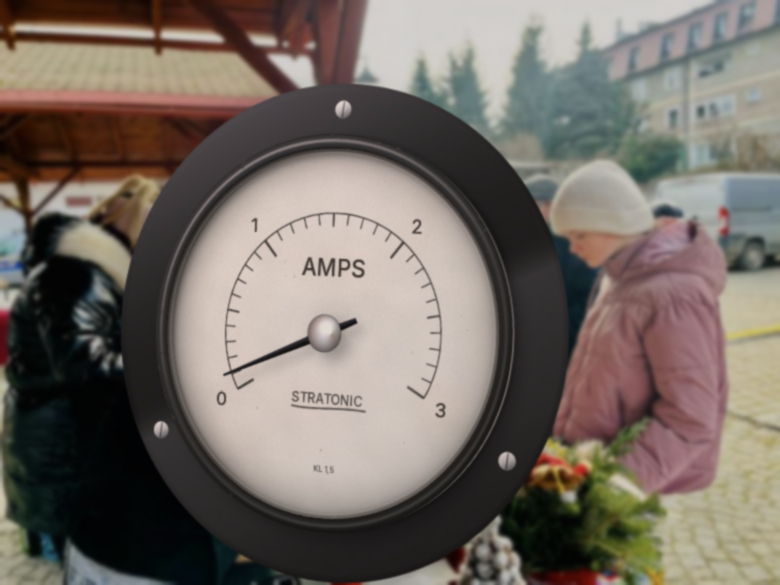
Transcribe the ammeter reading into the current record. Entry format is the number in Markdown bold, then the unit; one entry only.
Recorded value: **0.1** A
